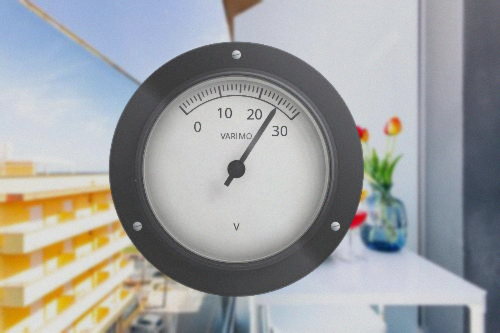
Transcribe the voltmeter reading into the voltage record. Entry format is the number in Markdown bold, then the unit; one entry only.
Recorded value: **25** V
